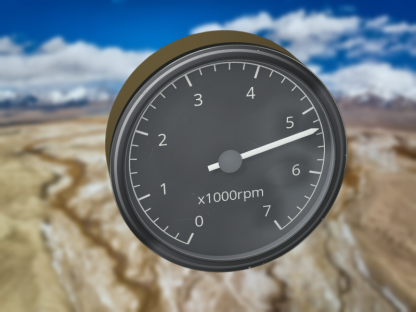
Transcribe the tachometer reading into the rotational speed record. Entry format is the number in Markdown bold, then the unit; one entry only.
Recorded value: **5300** rpm
